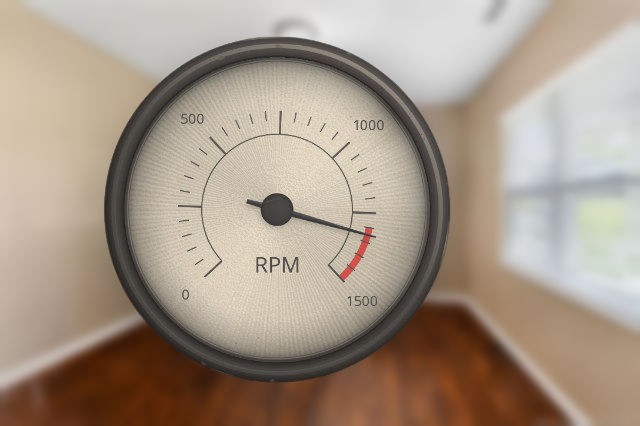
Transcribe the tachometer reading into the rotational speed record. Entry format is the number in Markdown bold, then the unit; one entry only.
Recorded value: **1325** rpm
